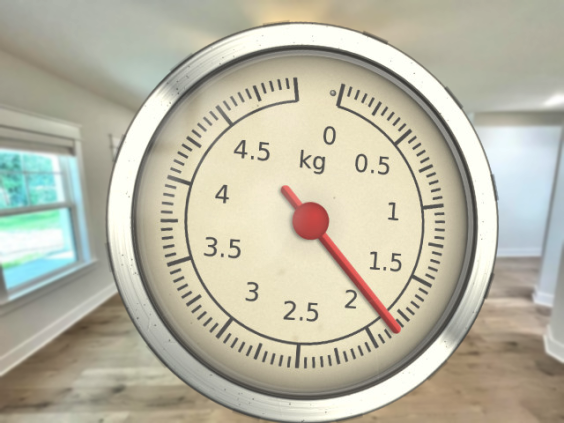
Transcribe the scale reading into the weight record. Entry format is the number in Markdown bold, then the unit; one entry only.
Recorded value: **1.85** kg
